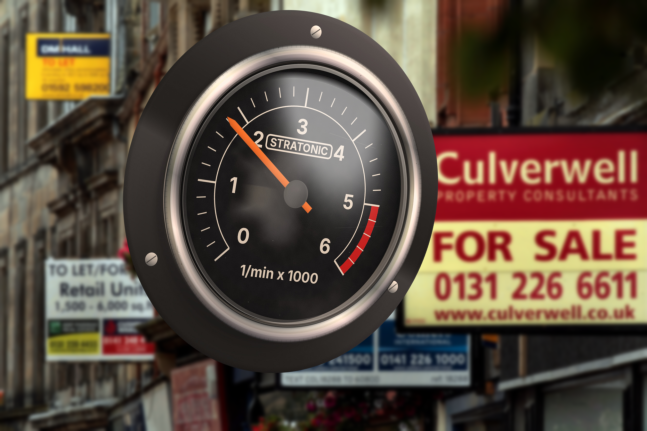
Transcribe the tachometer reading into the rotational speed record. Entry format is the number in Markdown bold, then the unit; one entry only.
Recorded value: **1800** rpm
